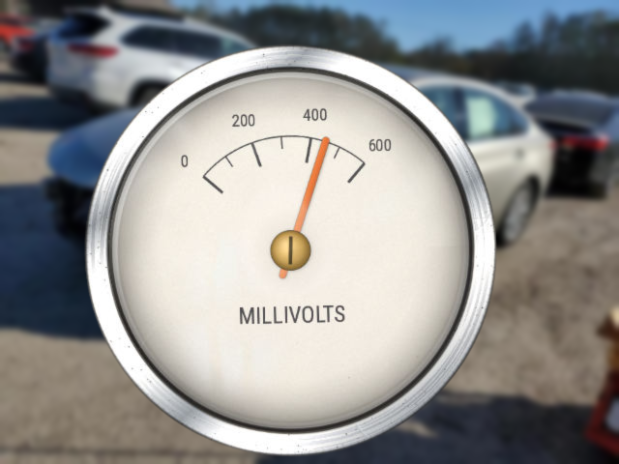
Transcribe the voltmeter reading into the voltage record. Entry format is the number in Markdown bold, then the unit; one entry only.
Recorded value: **450** mV
